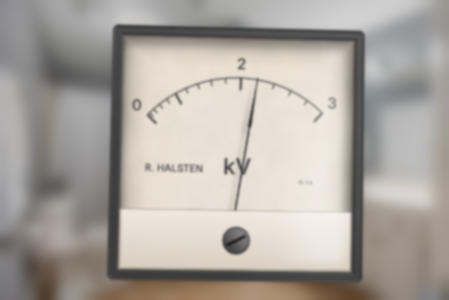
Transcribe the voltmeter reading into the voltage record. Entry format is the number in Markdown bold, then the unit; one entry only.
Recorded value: **2.2** kV
